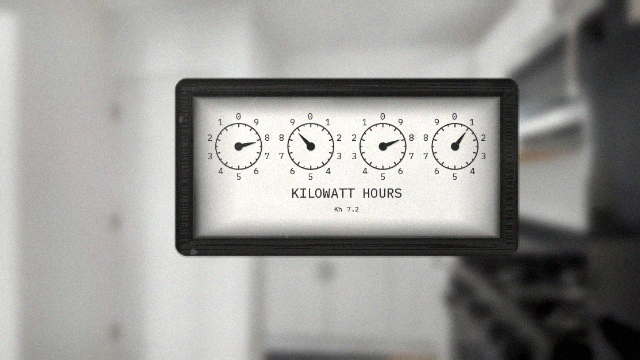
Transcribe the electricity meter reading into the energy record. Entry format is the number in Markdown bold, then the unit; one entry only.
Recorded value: **7881** kWh
